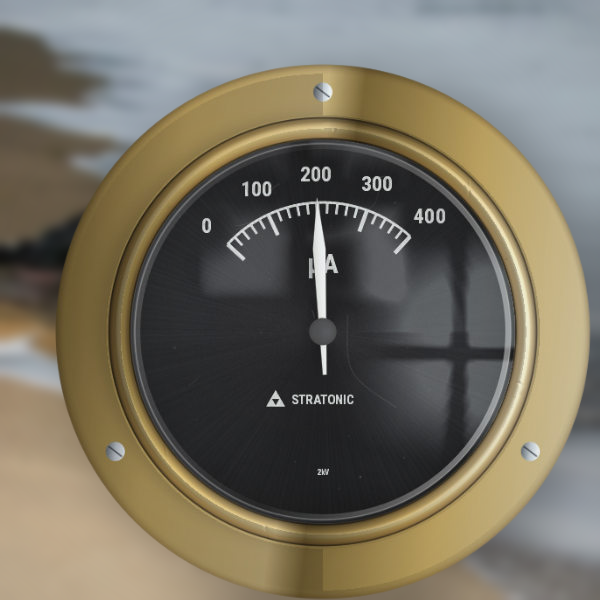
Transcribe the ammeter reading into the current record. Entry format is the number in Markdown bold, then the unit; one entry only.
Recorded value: **200** µA
